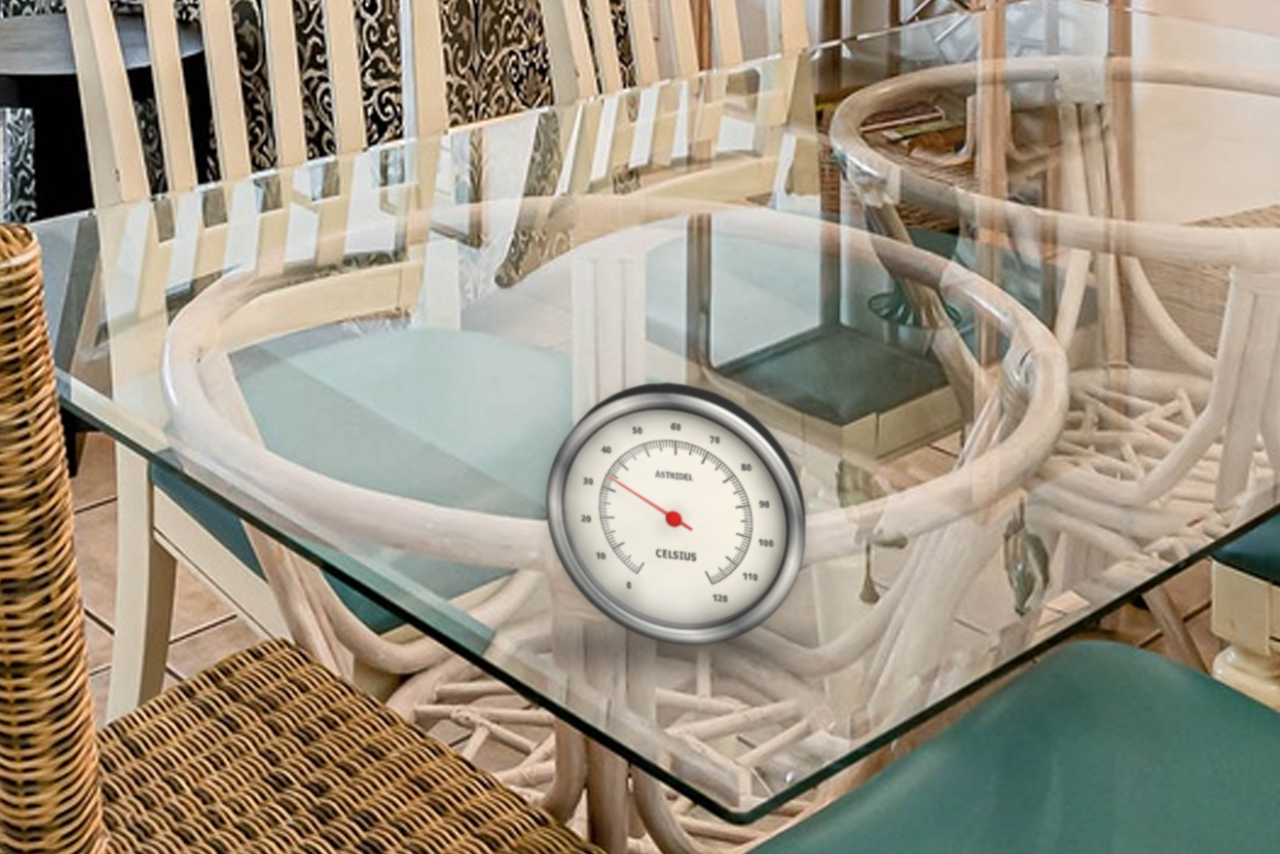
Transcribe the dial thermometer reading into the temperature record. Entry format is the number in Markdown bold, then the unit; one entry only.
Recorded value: **35** °C
